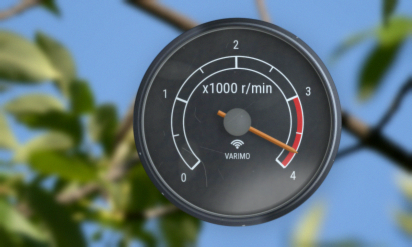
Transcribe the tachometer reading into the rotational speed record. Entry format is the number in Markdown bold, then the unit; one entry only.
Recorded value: **3750** rpm
